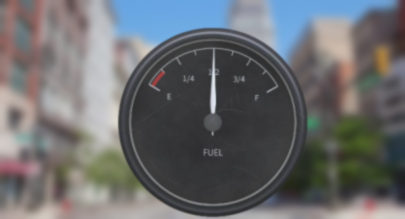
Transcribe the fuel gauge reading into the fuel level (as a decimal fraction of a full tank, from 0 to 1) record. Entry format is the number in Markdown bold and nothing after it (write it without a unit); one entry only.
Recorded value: **0.5**
